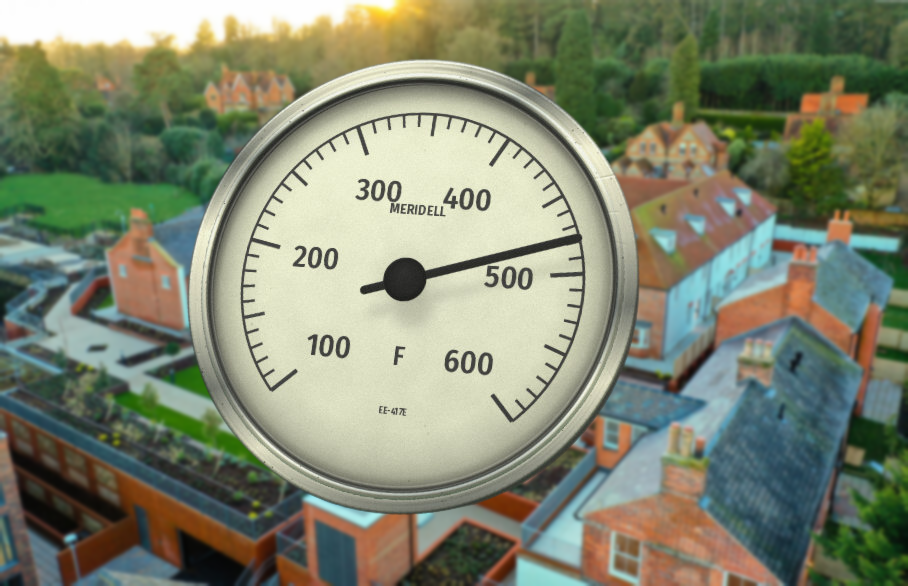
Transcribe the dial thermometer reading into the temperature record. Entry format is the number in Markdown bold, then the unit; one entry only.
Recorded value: **480** °F
